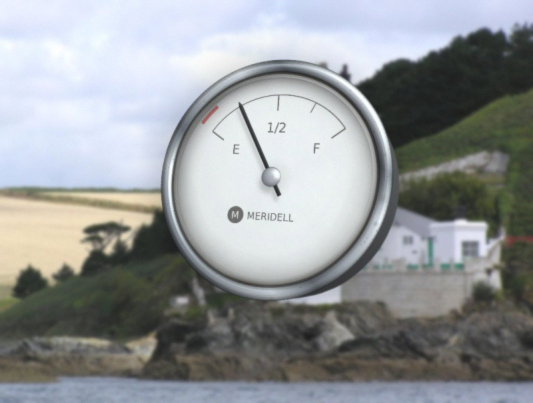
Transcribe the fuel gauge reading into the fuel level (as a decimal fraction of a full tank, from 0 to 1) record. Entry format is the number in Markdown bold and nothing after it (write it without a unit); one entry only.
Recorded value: **0.25**
